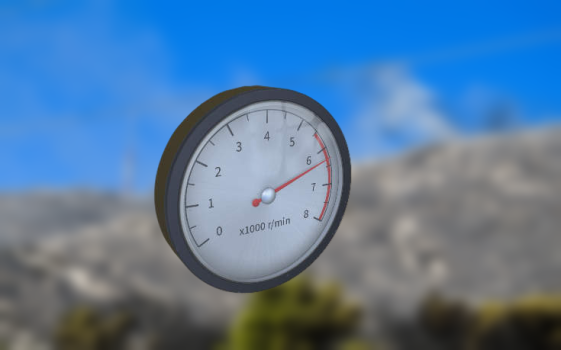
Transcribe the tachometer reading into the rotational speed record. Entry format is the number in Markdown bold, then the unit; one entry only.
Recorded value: **6250** rpm
